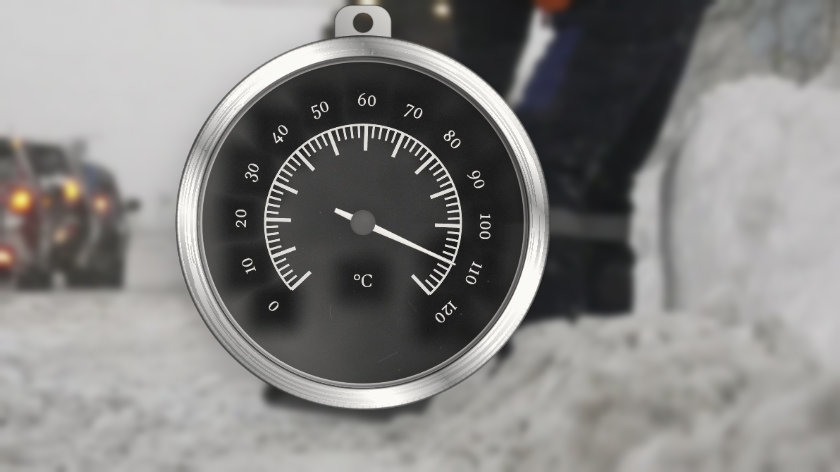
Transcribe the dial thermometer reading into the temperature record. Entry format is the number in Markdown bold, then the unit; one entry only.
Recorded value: **110** °C
